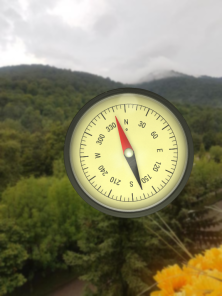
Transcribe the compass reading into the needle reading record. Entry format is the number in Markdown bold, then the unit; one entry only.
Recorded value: **345** °
